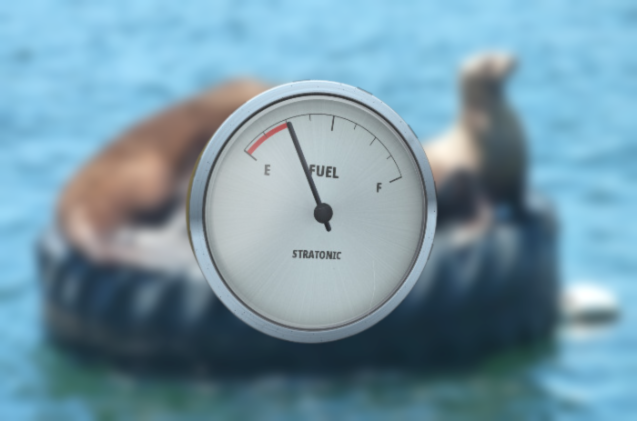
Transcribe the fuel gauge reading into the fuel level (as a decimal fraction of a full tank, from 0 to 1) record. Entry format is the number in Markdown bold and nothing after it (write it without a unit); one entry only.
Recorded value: **0.25**
